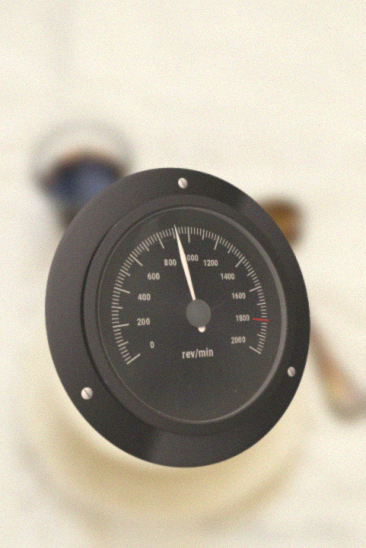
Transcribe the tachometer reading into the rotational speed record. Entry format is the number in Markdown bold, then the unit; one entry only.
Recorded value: **900** rpm
